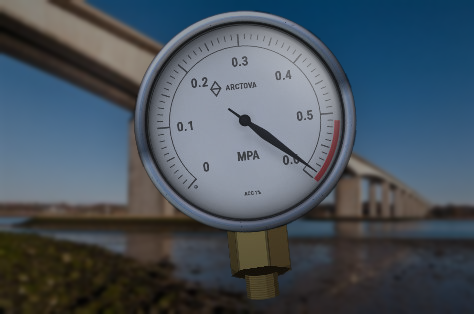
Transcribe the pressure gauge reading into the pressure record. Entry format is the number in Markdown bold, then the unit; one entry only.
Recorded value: **0.59** MPa
